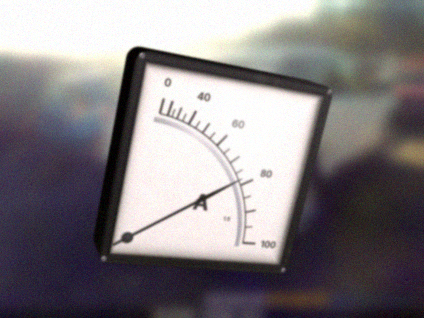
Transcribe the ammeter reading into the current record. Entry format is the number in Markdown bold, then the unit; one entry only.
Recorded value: **77.5** A
